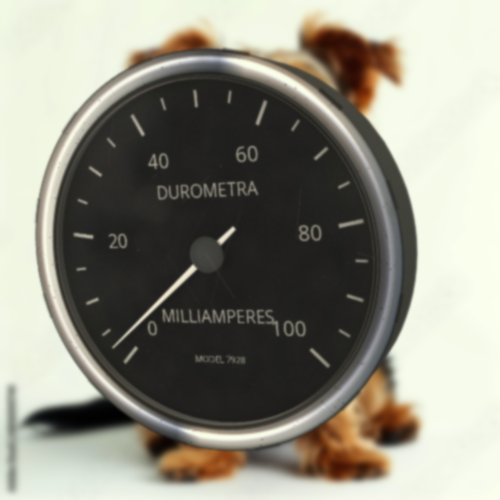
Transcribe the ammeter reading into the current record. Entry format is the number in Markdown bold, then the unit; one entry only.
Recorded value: **2.5** mA
